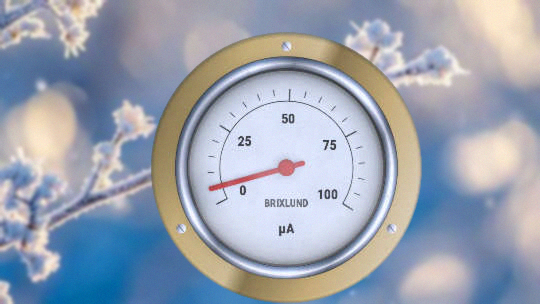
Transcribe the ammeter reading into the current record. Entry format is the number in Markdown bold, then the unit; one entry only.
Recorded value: **5** µA
